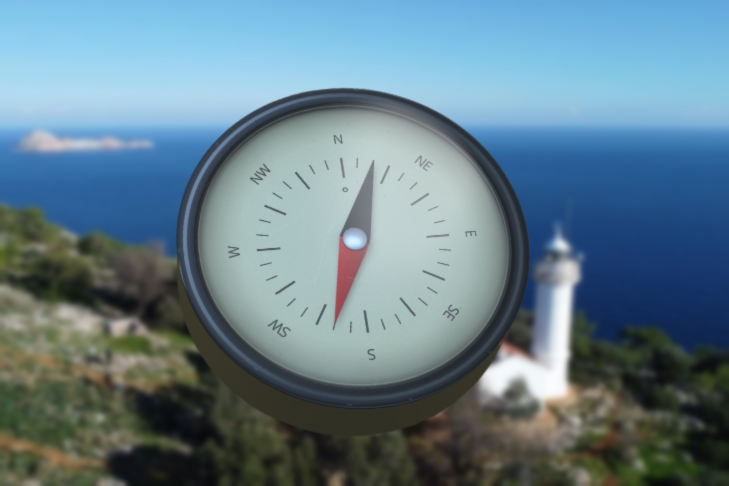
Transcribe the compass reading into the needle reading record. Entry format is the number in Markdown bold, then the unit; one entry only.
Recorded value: **200** °
